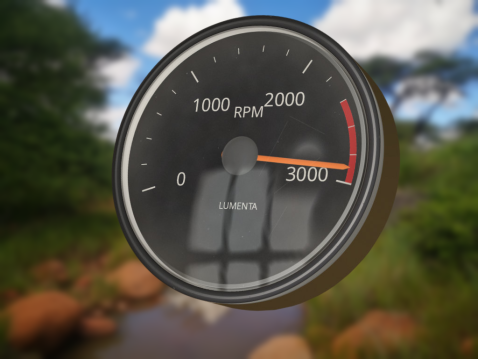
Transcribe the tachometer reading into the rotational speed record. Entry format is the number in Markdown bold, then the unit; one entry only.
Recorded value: **2900** rpm
